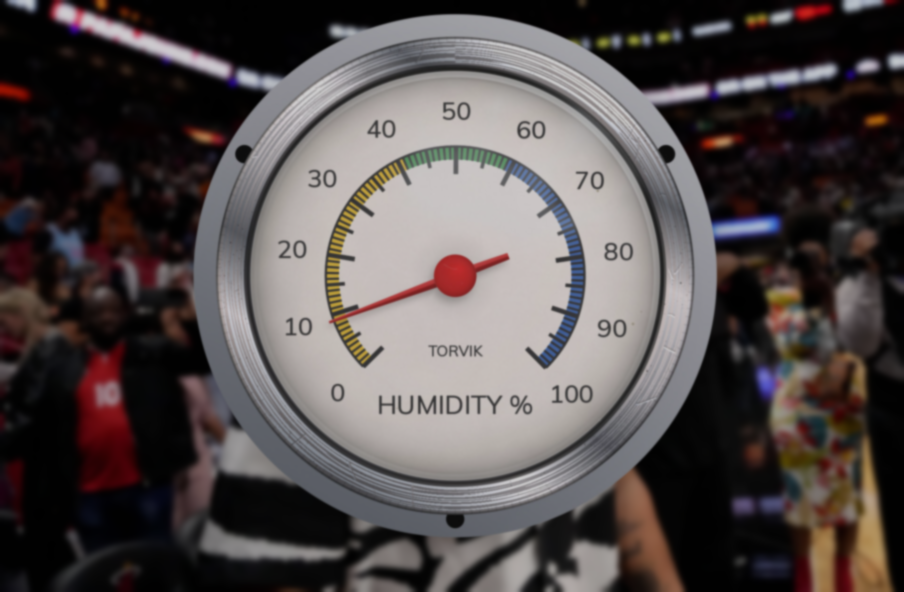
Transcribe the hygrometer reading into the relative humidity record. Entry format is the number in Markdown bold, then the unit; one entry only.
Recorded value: **9** %
